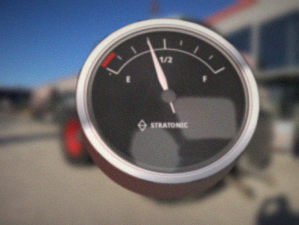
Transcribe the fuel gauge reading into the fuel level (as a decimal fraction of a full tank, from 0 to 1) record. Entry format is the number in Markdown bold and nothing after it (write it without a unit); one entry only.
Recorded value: **0.375**
